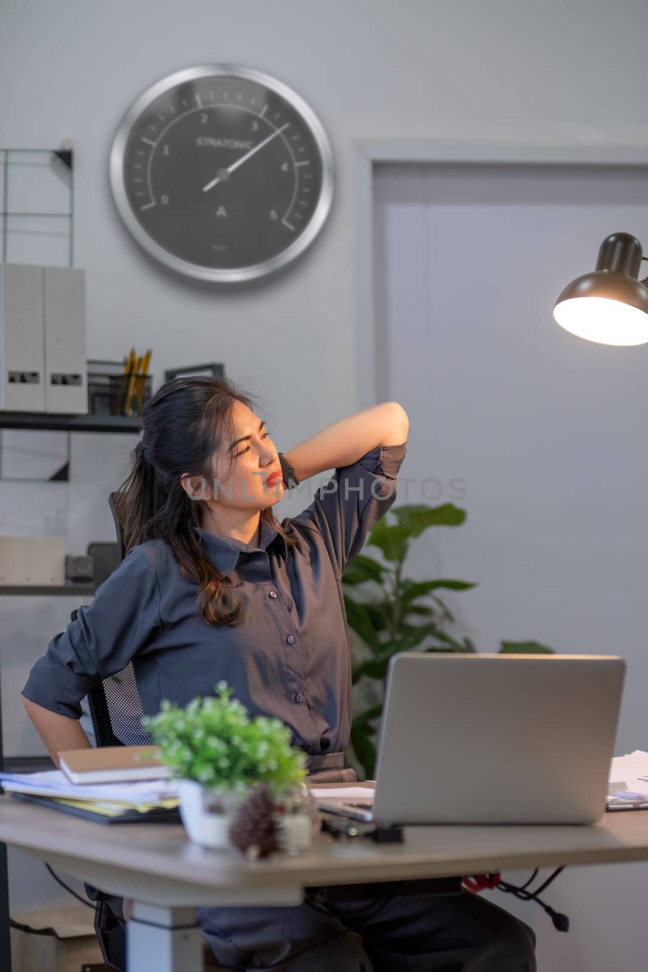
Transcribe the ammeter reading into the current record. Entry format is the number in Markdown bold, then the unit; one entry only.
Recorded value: **3.4** A
